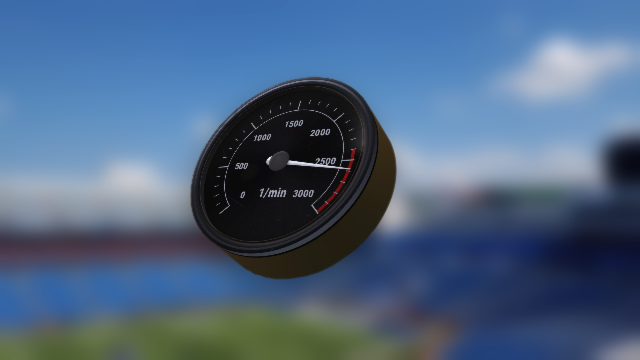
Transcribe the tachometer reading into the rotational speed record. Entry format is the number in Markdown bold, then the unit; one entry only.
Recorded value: **2600** rpm
